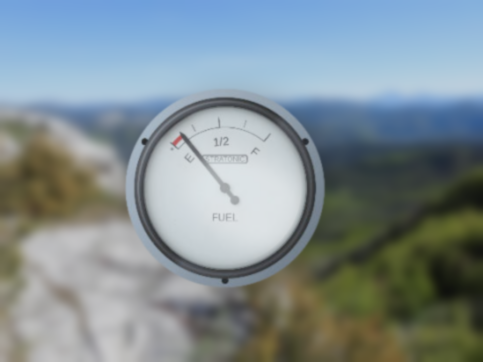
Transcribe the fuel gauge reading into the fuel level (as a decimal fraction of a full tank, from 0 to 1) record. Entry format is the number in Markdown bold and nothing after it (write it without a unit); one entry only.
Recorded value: **0.125**
